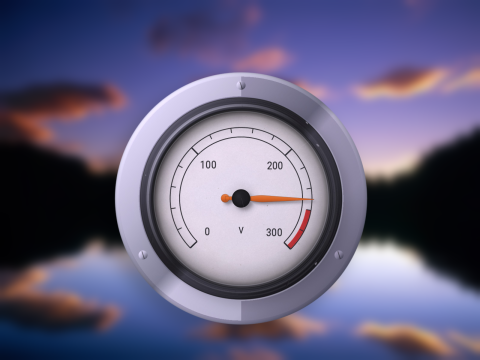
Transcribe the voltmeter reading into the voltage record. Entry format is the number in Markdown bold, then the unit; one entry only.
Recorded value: **250** V
